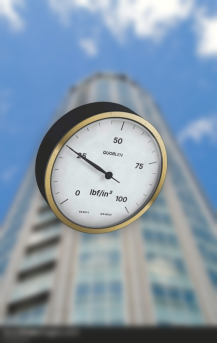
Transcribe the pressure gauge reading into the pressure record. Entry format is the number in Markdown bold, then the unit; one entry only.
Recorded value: **25** psi
